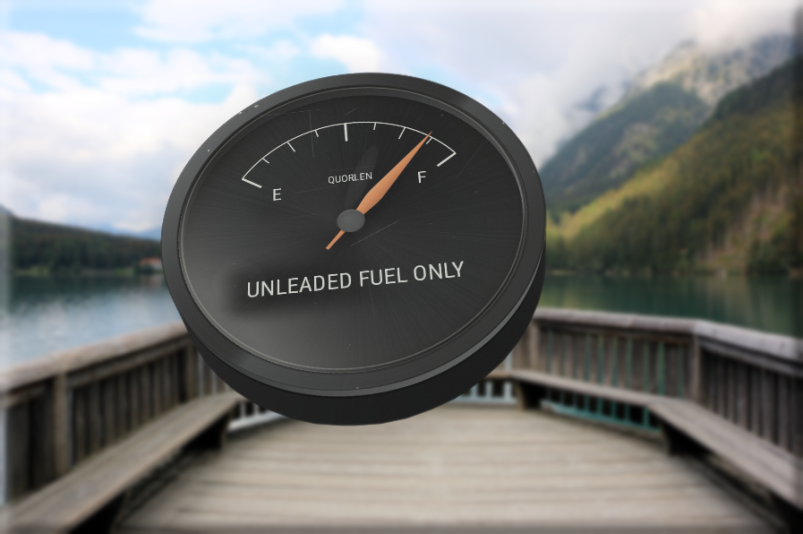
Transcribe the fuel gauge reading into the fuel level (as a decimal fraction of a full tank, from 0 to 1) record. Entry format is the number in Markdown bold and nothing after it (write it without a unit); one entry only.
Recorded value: **0.875**
